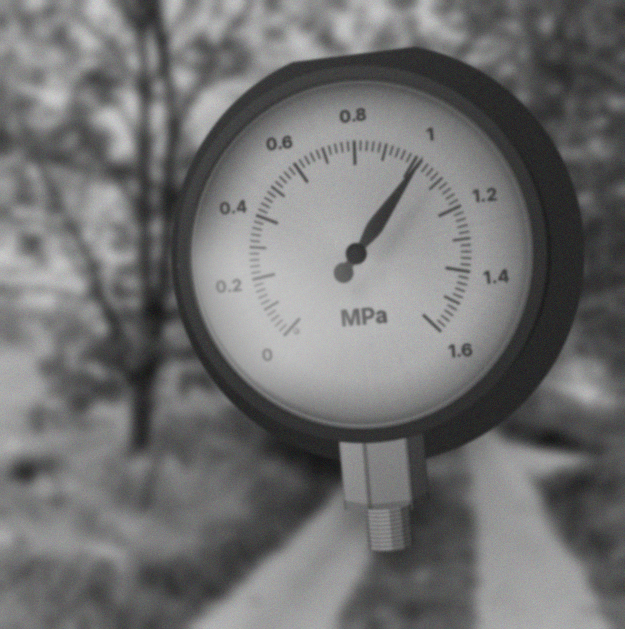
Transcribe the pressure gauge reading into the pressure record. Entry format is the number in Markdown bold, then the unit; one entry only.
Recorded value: **1.02** MPa
